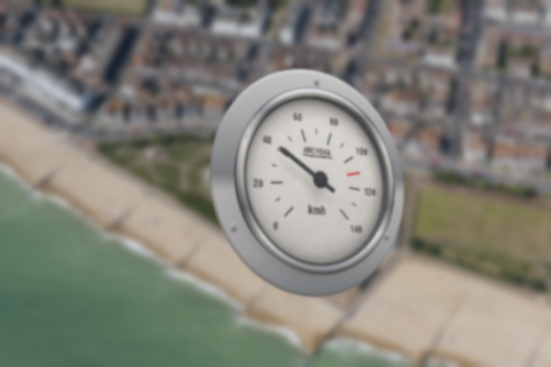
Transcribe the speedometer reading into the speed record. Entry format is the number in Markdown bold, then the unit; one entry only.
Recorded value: **40** km/h
